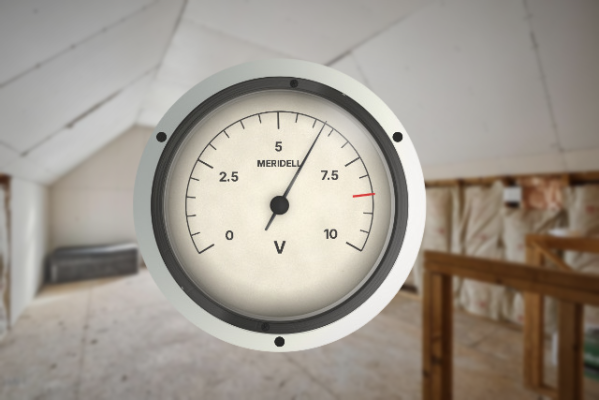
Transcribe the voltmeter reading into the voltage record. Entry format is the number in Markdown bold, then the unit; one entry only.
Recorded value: **6.25** V
